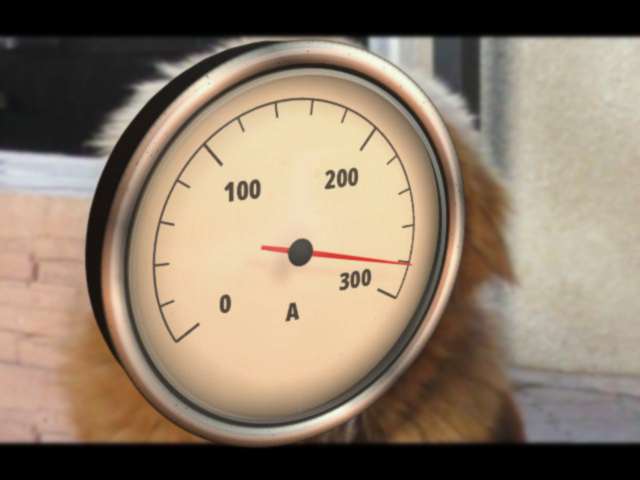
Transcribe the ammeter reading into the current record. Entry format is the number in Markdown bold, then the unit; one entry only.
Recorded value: **280** A
